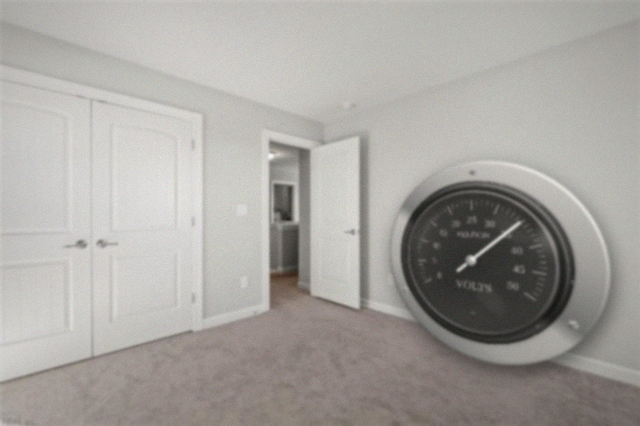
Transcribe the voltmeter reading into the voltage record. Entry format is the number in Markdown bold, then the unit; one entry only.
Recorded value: **35** V
